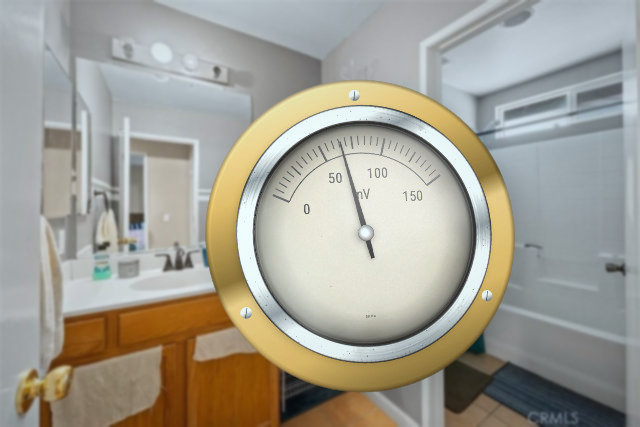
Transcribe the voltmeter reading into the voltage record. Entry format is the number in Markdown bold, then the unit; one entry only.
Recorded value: **65** mV
